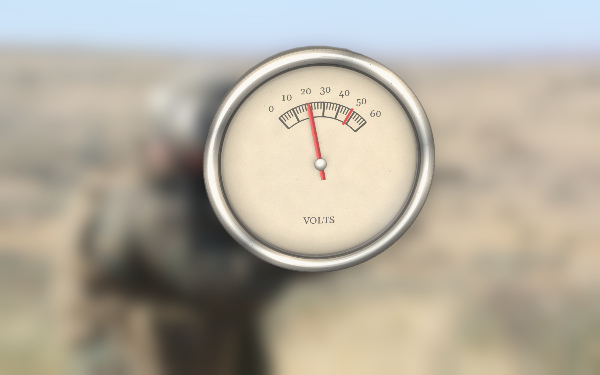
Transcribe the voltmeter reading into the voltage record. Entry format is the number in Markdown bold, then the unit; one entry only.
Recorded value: **20** V
